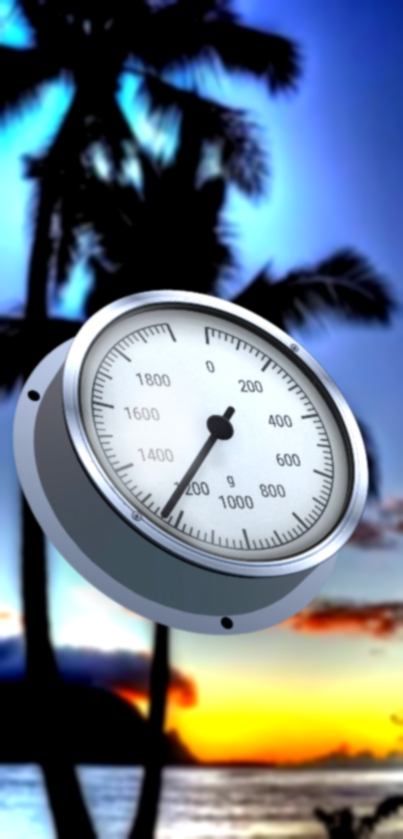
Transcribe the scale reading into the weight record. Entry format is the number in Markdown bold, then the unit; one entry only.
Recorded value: **1240** g
